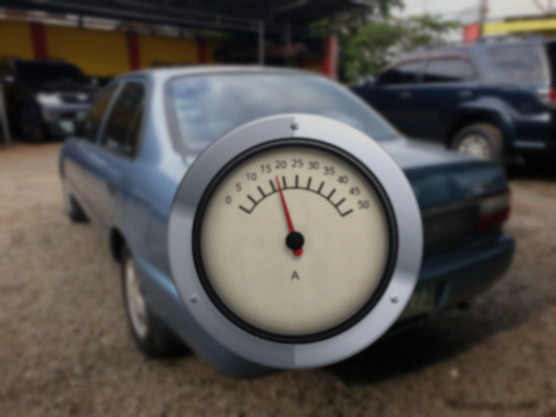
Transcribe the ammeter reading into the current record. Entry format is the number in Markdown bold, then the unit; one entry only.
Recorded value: **17.5** A
